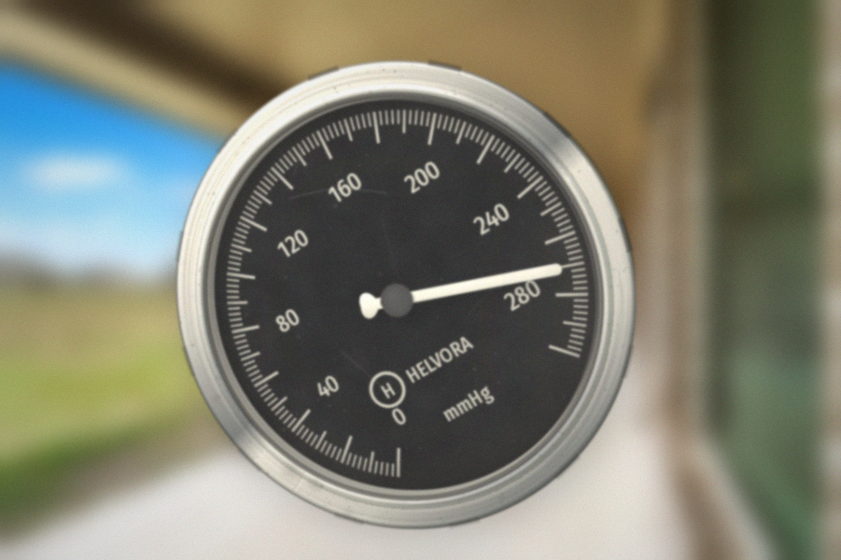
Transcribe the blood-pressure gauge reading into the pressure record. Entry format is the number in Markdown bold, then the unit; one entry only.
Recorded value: **270** mmHg
